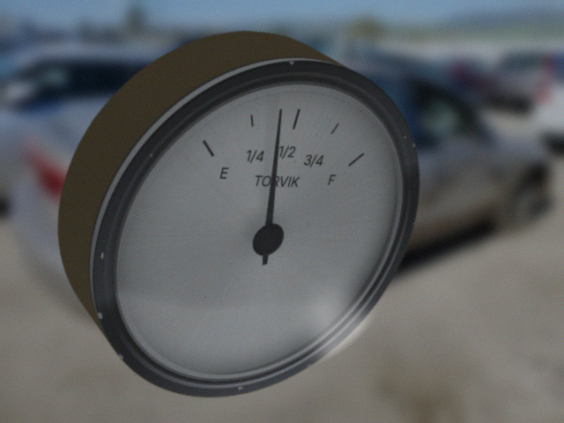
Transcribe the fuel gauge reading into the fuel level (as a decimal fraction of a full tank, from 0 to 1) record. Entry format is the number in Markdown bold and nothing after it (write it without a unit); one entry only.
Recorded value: **0.375**
